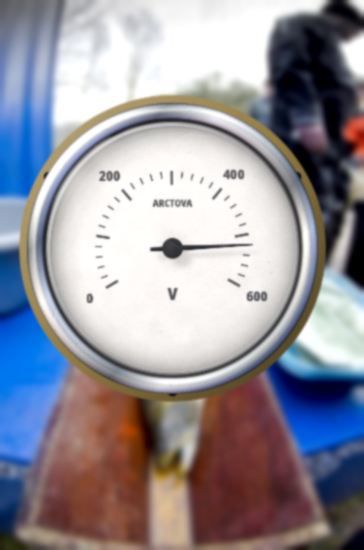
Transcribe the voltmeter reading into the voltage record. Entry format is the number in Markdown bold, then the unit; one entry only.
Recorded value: **520** V
